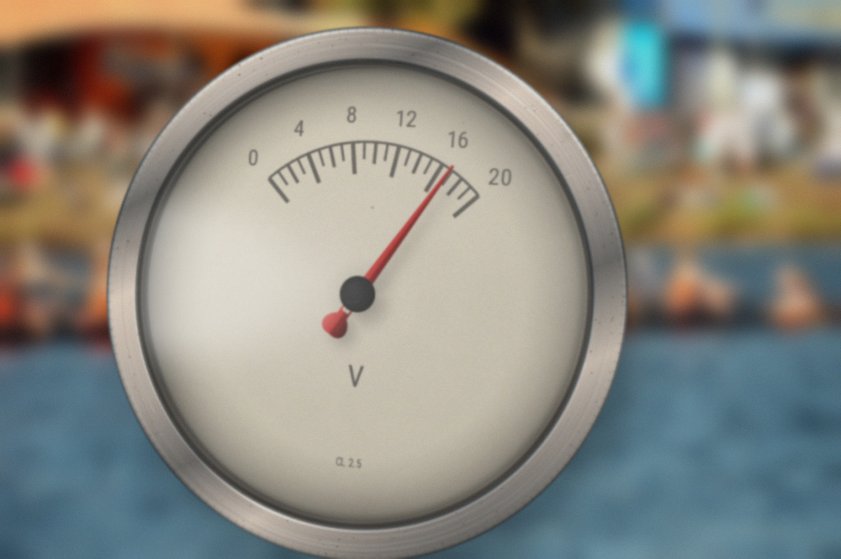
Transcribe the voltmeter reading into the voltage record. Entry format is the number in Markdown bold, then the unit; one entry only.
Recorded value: **17** V
